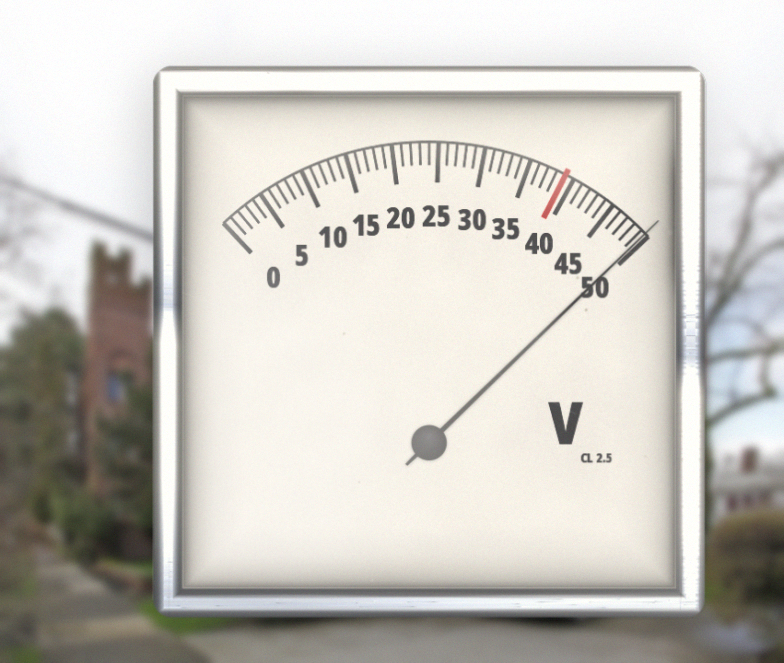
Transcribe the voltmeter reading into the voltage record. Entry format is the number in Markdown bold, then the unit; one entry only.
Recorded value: **49.5** V
